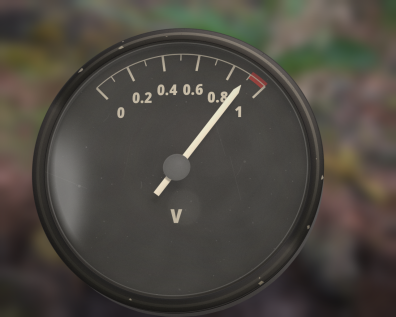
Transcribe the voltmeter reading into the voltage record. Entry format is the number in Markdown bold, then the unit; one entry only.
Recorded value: **0.9** V
